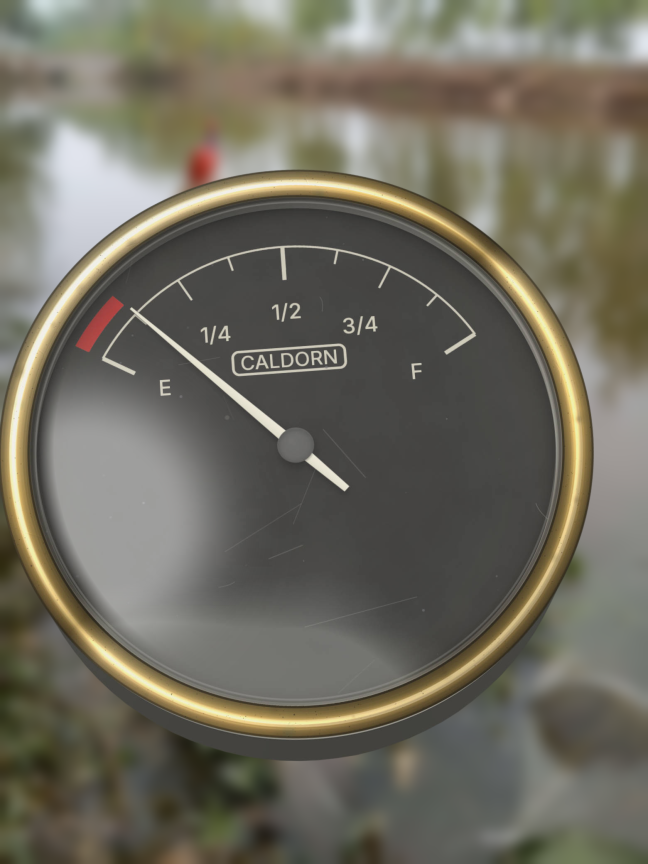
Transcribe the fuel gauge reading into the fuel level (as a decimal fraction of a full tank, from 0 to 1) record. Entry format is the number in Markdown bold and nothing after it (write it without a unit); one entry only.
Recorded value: **0.125**
